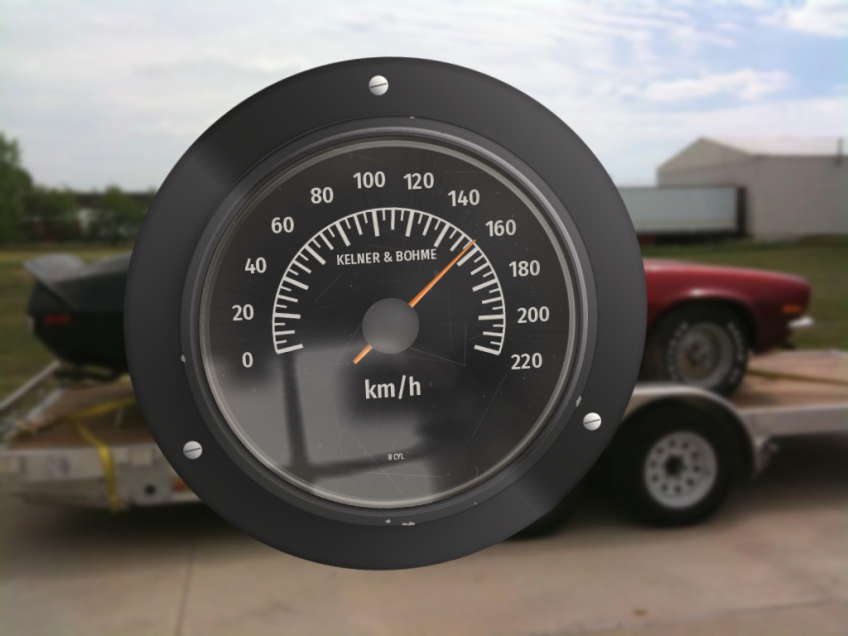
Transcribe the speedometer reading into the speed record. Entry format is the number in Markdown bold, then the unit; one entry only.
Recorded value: **155** km/h
